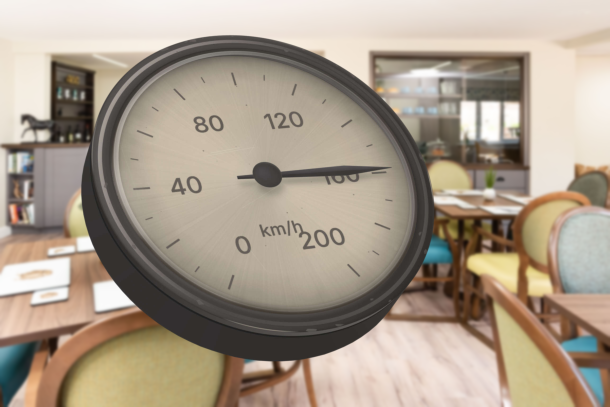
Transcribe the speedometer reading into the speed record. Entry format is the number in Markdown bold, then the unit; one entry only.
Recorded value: **160** km/h
